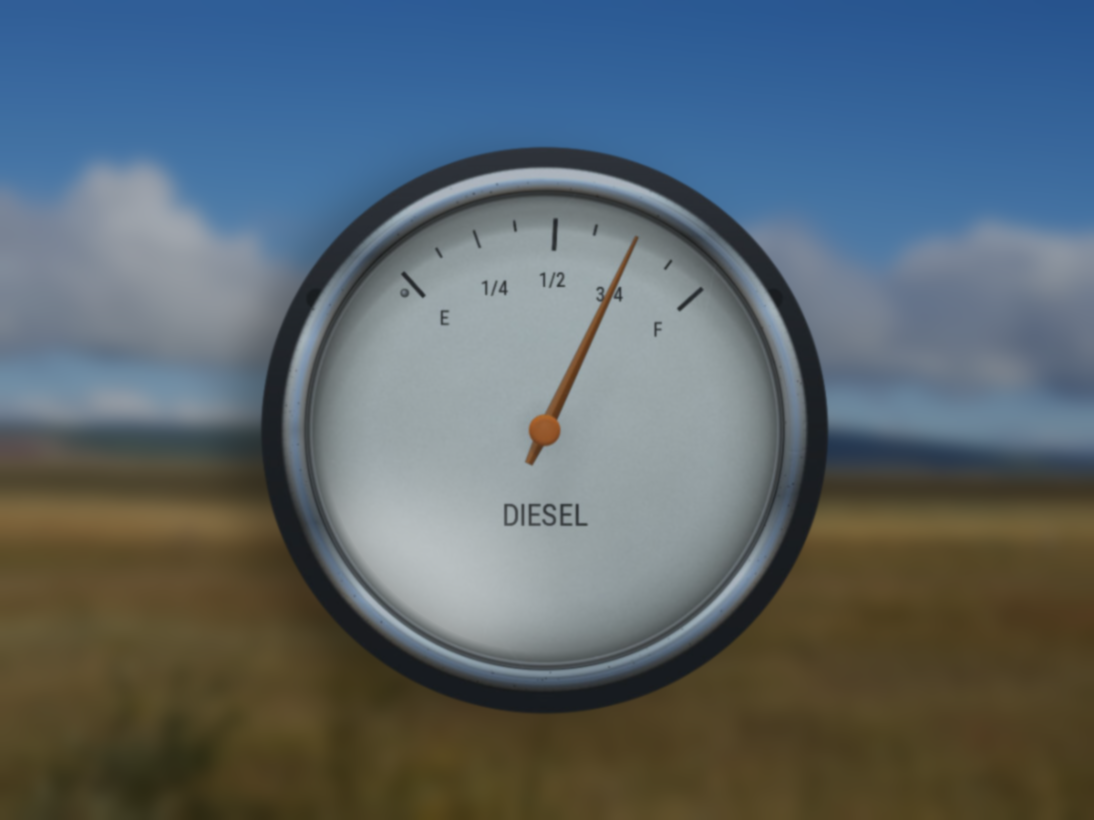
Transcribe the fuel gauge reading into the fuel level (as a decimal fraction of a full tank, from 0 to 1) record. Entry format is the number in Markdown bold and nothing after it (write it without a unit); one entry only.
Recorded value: **0.75**
